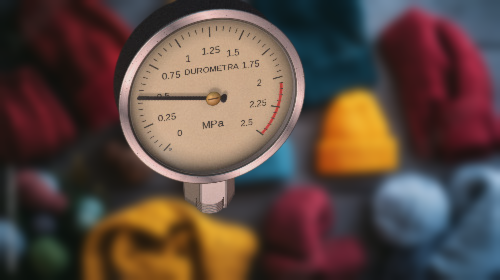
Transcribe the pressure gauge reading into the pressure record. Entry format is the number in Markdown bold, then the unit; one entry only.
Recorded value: **0.5** MPa
